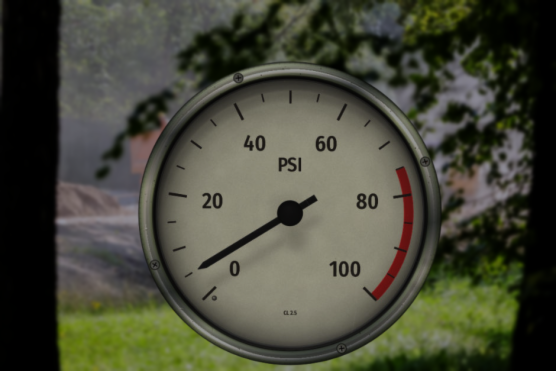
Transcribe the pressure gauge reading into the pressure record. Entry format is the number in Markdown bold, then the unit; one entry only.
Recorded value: **5** psi
